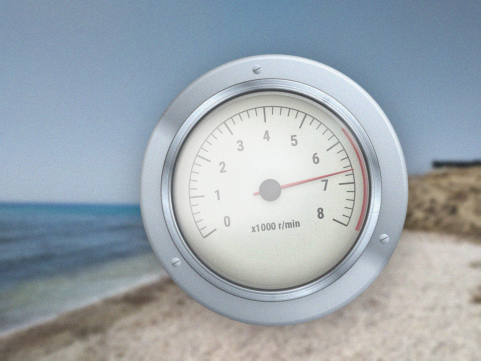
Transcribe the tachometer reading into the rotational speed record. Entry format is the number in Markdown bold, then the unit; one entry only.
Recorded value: **6700** rpm
